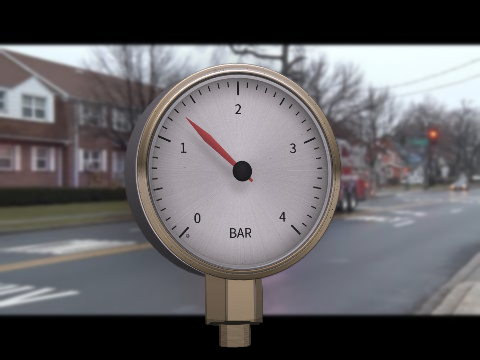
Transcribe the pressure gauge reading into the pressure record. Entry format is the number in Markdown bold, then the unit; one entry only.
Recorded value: **1.3** bar
